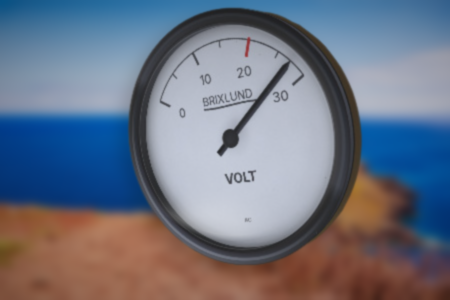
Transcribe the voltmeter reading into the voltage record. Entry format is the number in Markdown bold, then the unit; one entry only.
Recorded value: **27.5** V
